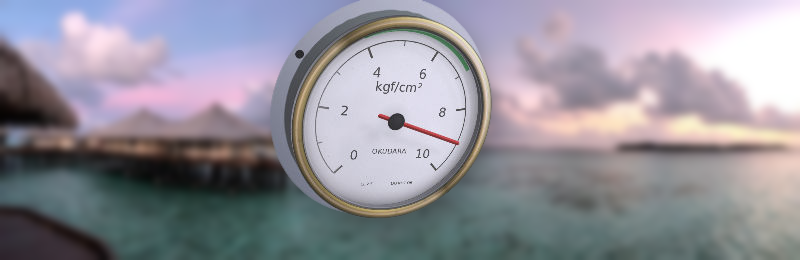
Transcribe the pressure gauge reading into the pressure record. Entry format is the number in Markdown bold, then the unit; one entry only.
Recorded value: **9** kg/cm²
